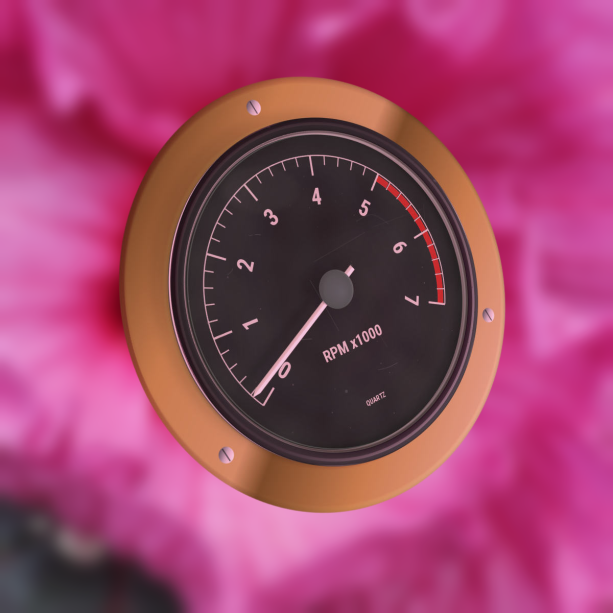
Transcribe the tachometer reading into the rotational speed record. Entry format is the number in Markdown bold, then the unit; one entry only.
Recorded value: **200** rpm
